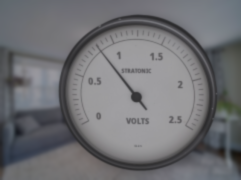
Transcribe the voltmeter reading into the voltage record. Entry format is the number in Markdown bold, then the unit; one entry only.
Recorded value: **0.85** V
